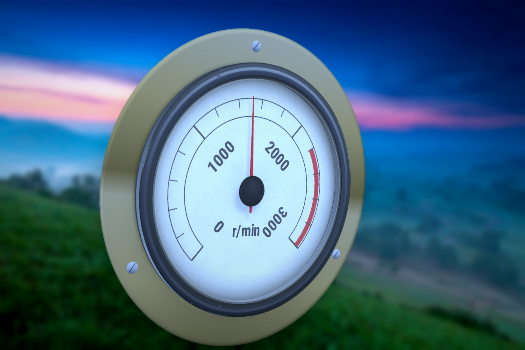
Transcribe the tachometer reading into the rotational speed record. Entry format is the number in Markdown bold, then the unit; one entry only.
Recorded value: **1500** rpm
